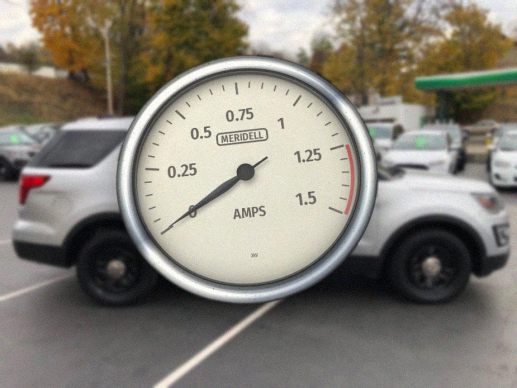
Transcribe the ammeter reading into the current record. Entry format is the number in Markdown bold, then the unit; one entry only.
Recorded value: **0** A
